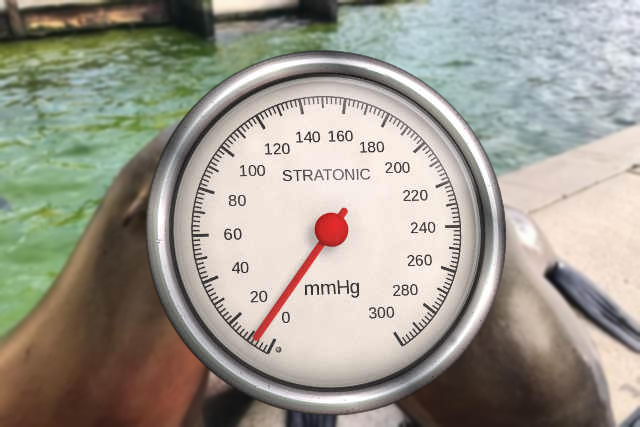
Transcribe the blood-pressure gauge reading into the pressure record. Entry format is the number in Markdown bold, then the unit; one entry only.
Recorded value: **8** mmHg
